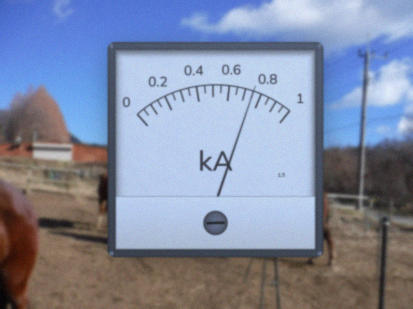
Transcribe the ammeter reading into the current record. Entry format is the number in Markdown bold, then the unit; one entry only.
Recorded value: **0.75** kA
